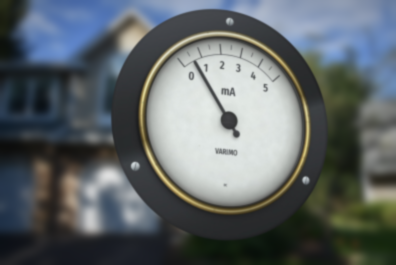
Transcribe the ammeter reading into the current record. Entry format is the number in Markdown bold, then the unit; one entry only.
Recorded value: **0.5** mA
